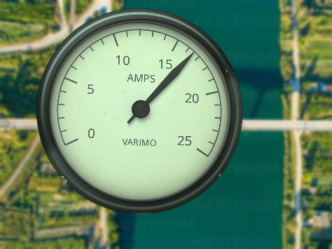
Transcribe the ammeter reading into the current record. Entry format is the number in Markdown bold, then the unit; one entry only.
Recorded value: **16.5** A
